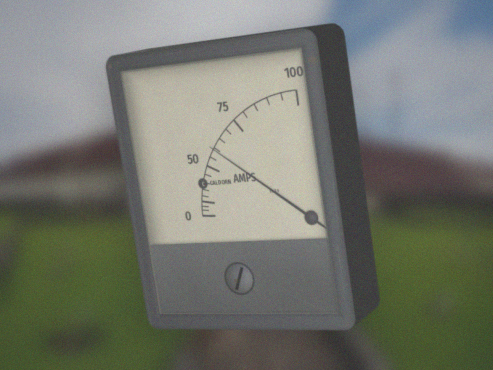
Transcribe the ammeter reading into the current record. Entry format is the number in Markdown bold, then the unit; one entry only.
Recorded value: **60** A
